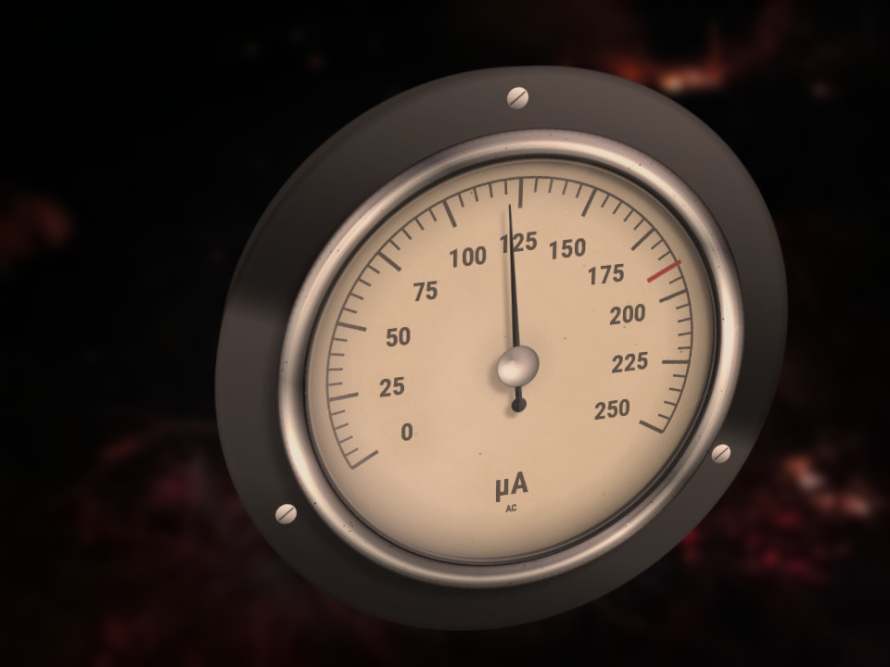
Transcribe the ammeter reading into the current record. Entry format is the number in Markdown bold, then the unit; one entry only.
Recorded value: **120** µA
